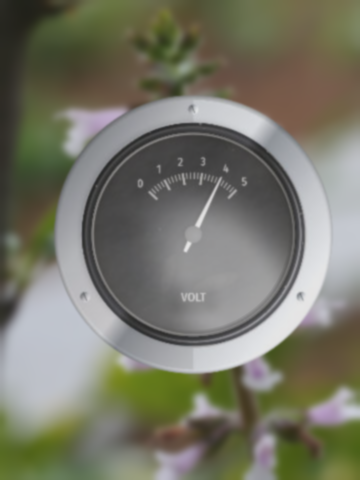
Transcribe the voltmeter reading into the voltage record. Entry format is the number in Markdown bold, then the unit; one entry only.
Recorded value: **4** V
